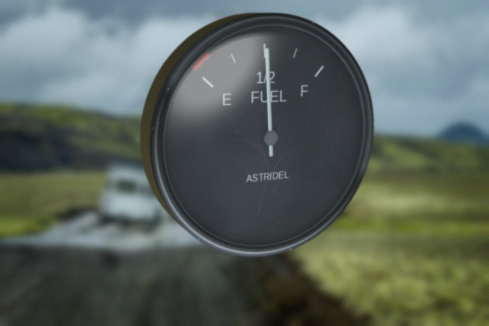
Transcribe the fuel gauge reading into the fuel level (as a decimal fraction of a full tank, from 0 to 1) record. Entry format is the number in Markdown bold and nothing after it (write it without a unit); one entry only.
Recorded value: **0.5**
